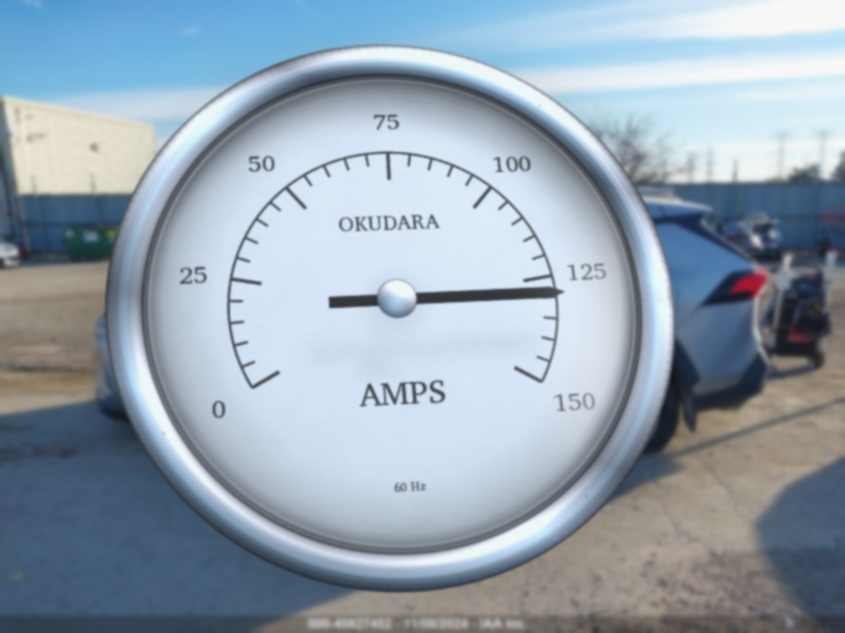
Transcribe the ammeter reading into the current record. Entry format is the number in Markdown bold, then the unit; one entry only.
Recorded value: **130** A
